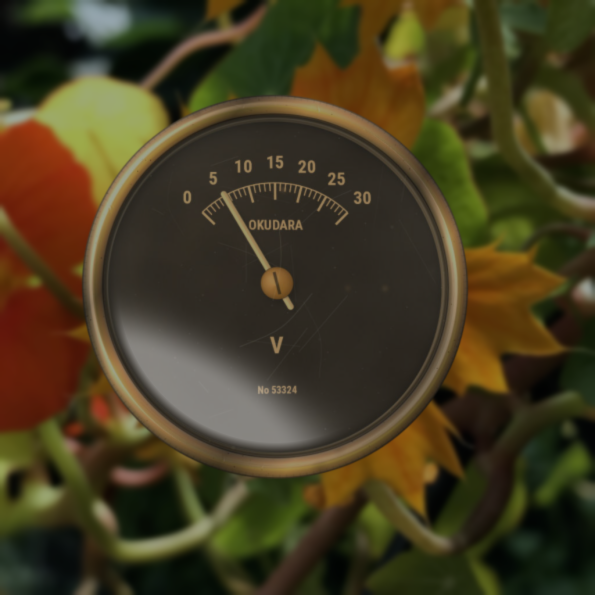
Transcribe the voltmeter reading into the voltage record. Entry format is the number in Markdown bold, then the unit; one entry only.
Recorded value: **5** V
